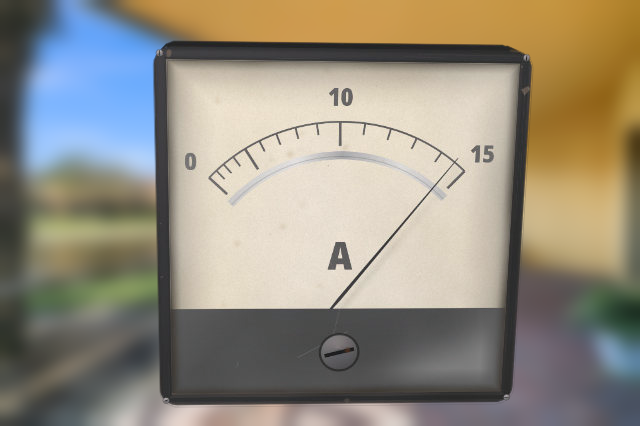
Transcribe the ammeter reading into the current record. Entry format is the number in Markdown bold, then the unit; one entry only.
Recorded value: **14.5** A
